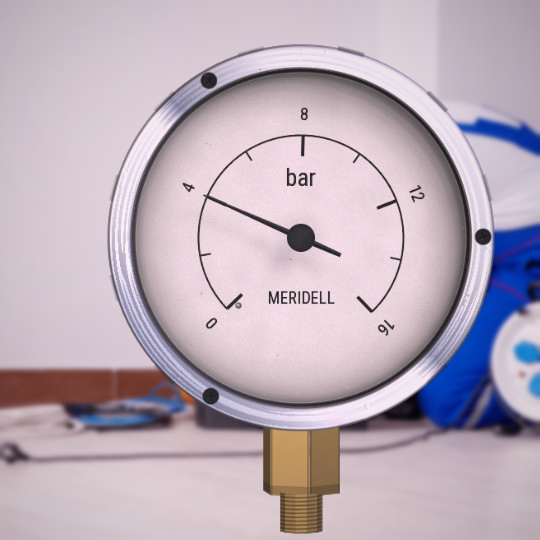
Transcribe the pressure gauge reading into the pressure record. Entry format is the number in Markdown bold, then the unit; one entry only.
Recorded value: **4** bar
